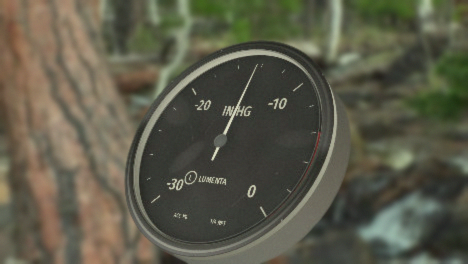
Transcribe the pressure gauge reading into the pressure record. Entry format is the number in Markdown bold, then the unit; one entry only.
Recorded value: **-14** inHg
